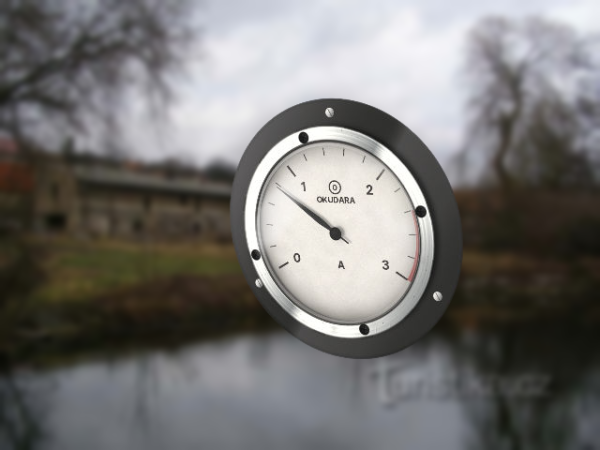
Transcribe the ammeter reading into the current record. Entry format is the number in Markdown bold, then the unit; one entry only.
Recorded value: **0.8** A
